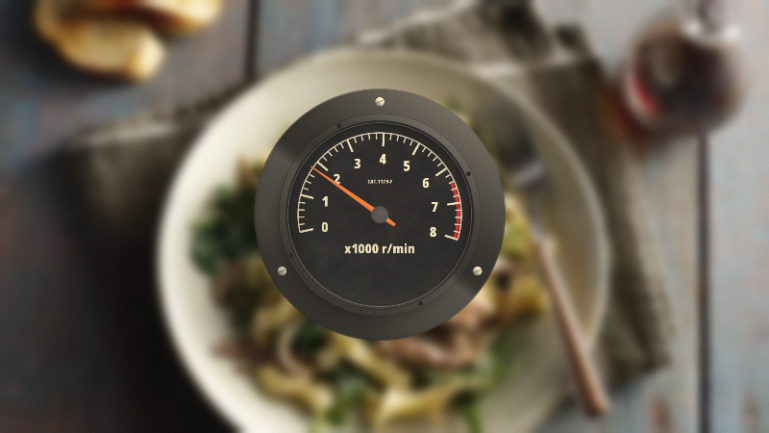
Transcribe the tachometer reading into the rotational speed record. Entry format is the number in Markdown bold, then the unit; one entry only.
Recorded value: **1800** rpm
